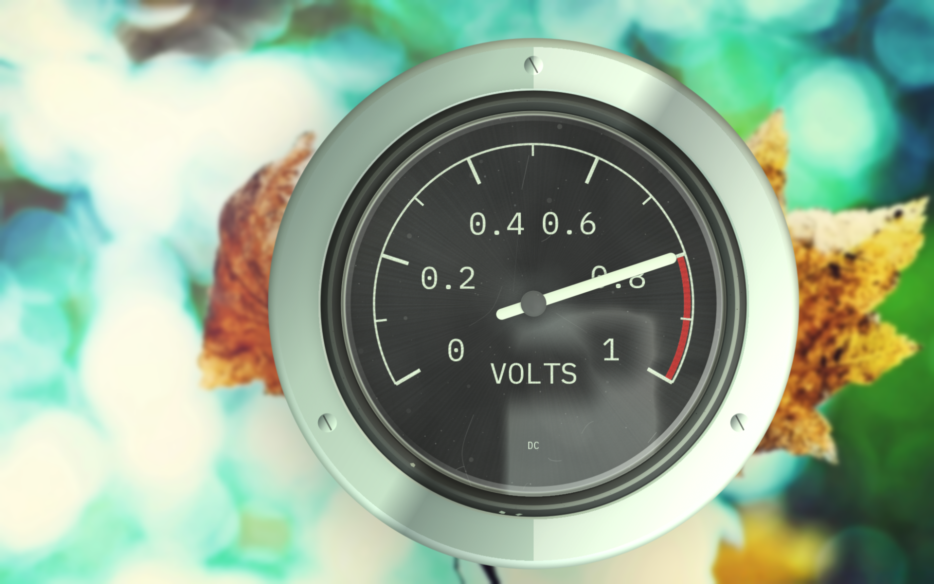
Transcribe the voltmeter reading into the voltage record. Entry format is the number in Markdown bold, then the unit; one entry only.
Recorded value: **0.8** V
